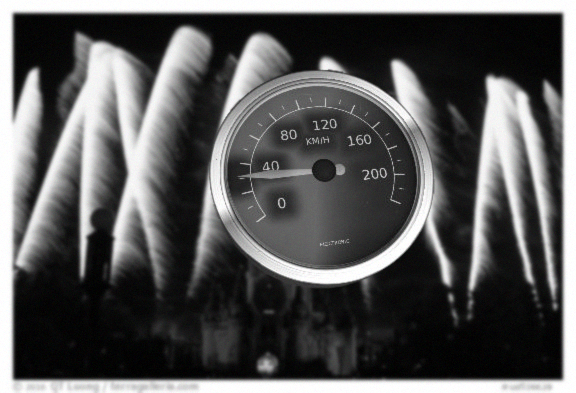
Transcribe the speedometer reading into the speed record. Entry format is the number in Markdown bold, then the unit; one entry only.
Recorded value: **30** km/h
